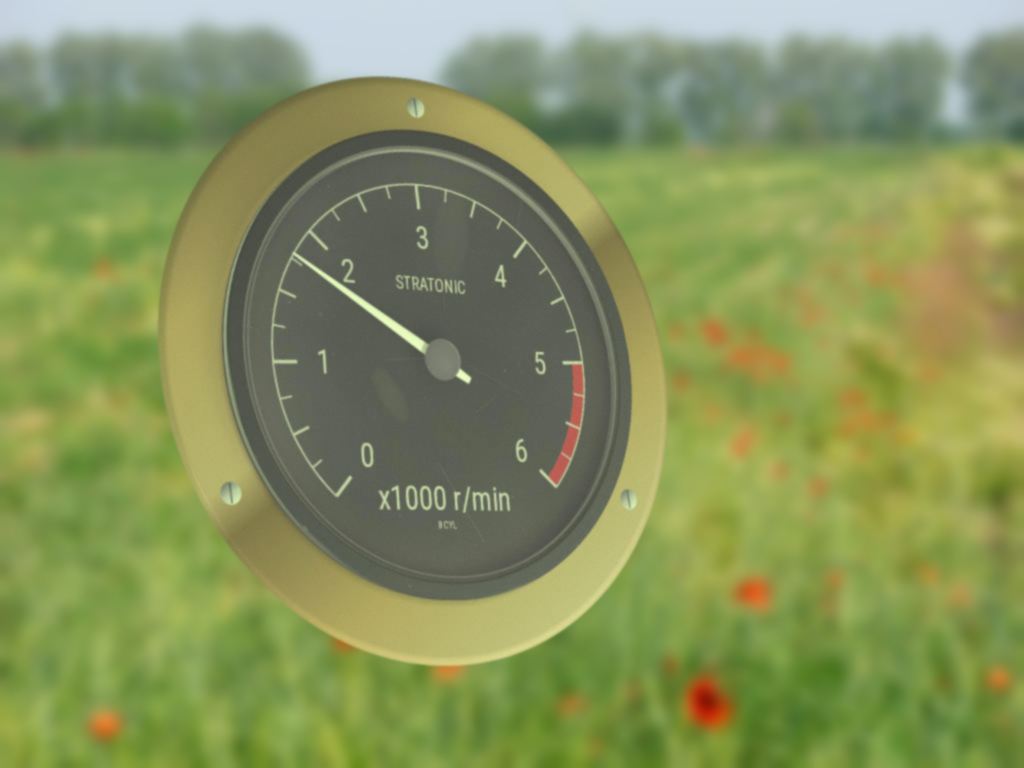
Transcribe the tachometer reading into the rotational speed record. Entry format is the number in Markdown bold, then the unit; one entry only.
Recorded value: **1750** rpm
